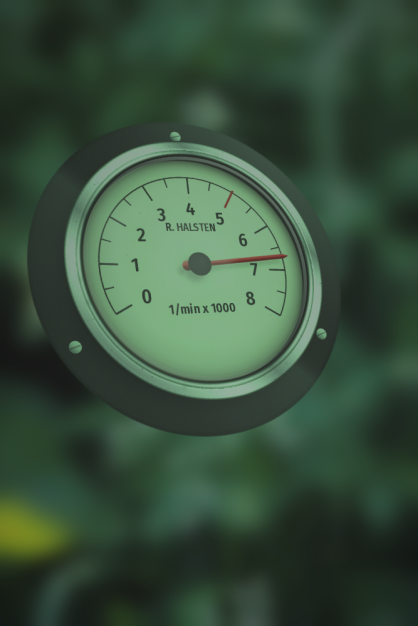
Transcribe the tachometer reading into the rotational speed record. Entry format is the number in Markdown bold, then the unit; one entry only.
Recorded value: **6750** rpm
